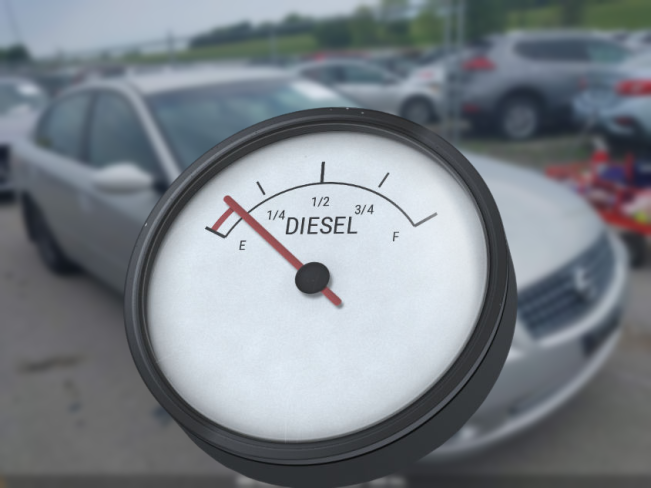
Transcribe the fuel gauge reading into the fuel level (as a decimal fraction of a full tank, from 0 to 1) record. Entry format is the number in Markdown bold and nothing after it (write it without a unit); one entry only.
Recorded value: **0.125**
